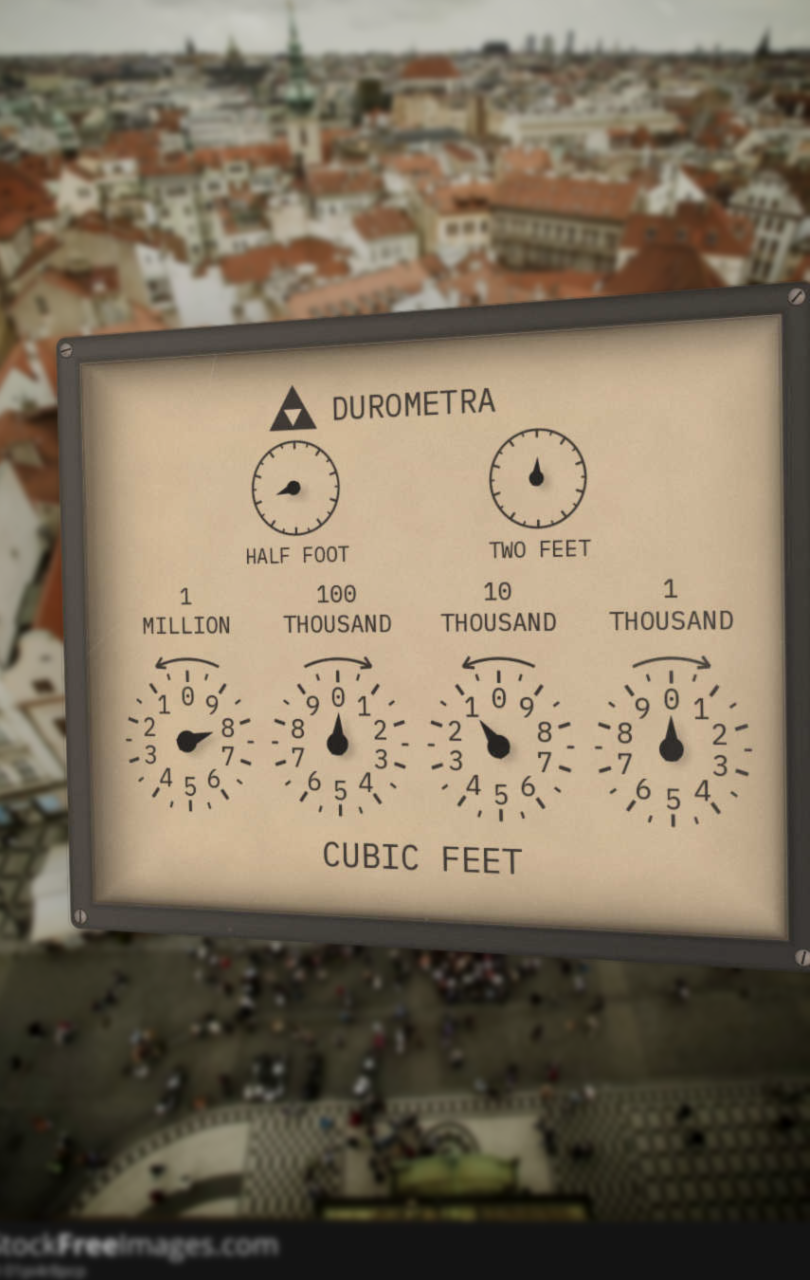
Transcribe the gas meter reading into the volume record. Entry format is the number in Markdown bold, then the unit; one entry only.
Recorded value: **801000** ft³
